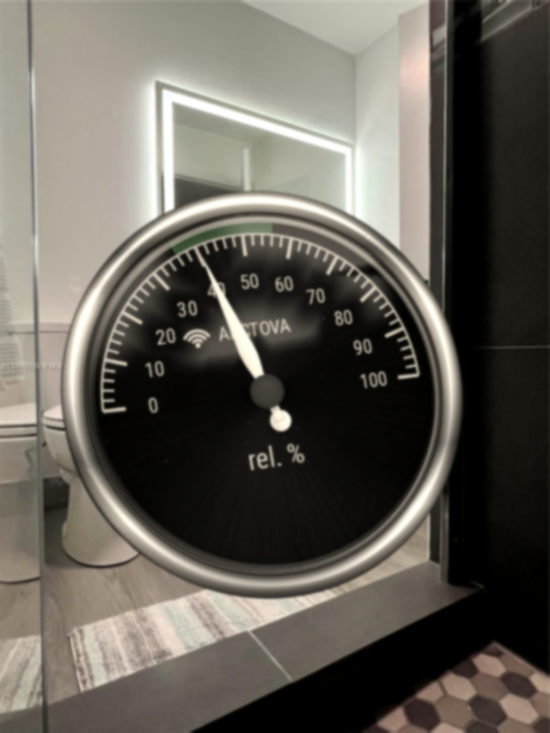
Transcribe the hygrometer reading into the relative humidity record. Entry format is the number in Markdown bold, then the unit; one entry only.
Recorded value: **40** %
